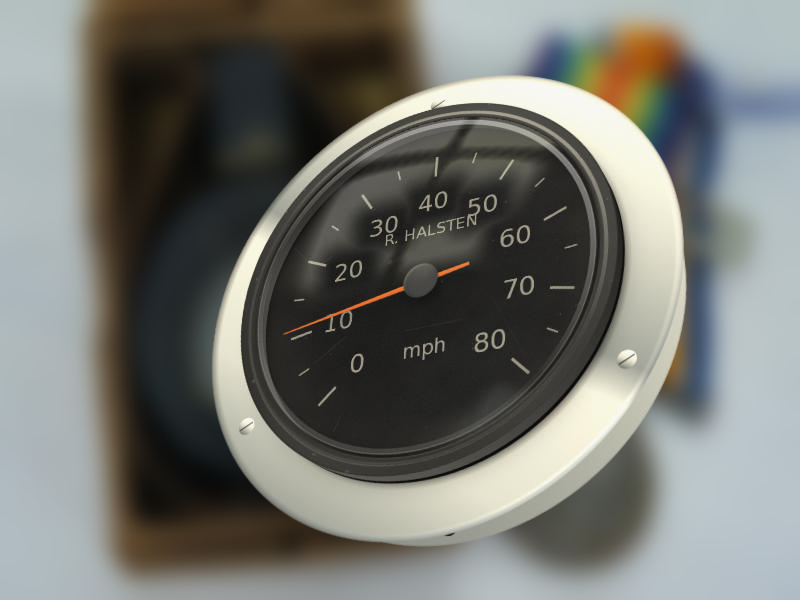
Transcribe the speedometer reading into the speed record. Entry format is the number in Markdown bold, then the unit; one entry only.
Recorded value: **10** mph
